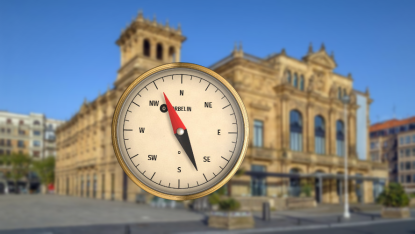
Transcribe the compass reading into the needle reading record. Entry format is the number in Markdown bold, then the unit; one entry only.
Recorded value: **335** °
